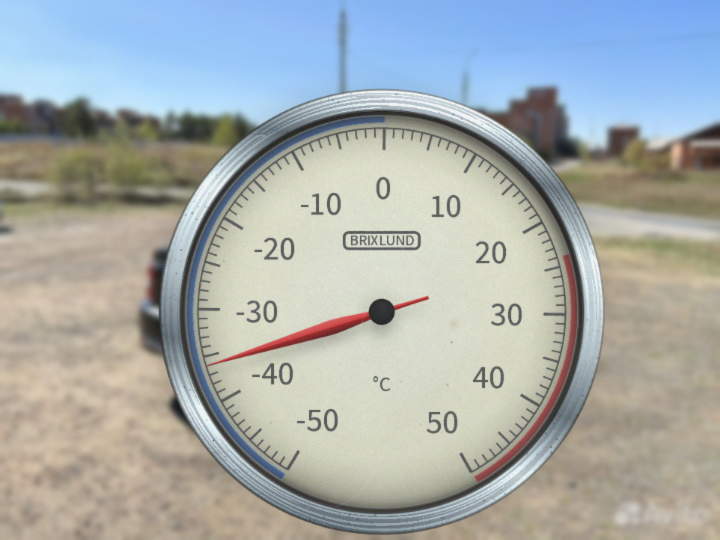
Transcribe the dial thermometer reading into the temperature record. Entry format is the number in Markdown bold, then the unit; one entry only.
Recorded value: **-36** °C
